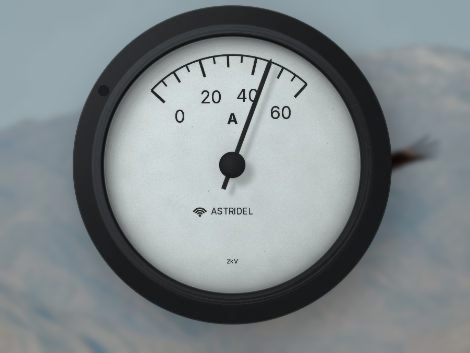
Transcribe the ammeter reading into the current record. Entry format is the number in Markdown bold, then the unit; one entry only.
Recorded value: **45** A
